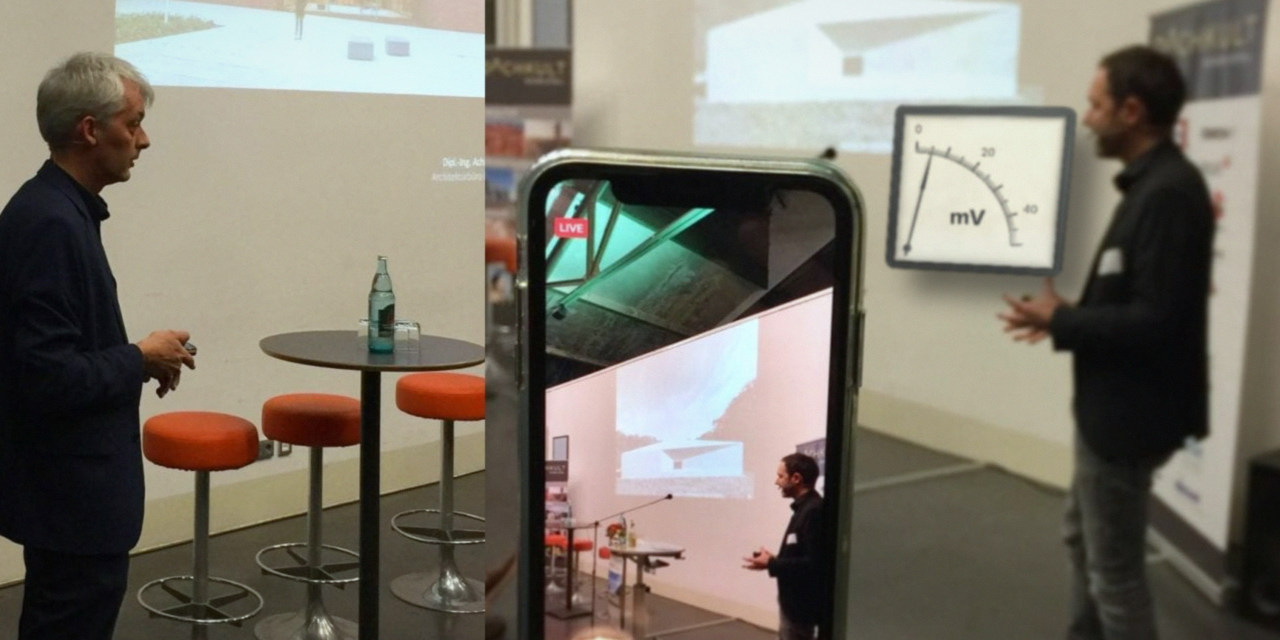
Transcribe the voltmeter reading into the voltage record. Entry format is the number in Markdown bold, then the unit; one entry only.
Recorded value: **5** mV
